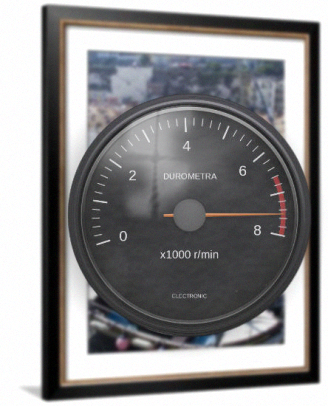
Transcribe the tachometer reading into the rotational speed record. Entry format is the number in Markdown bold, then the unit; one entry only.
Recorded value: **7500** rpm
